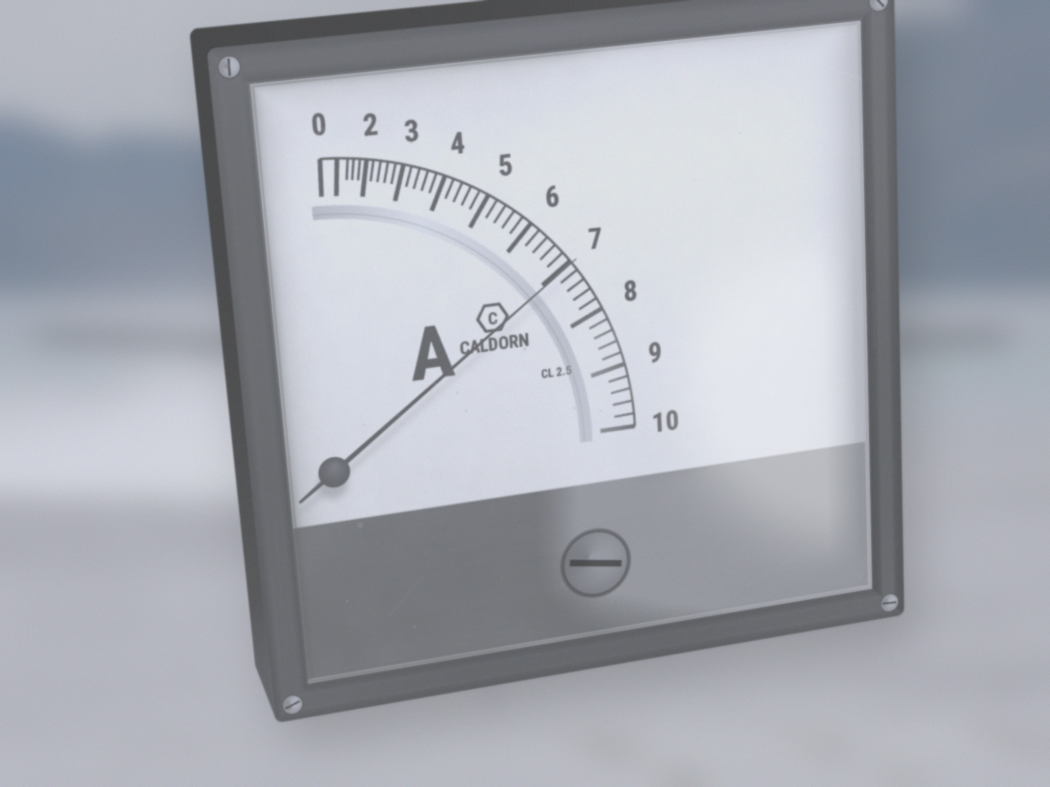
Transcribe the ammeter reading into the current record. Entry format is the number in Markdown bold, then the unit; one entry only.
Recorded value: **7** A
